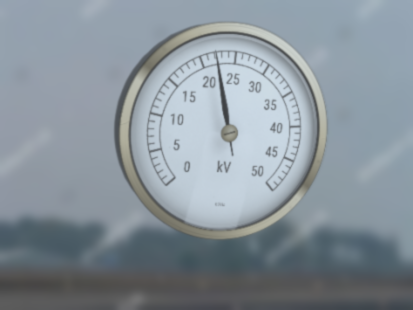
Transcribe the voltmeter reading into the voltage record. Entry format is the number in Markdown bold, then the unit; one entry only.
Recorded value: **22** kV
